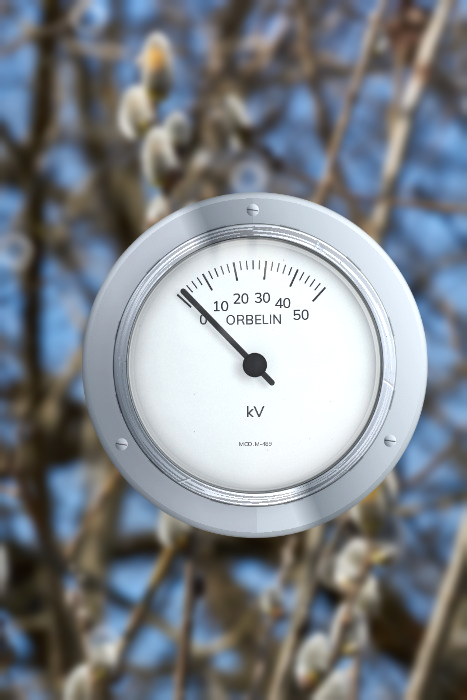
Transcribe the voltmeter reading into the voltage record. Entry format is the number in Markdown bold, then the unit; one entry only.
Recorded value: **2** kV
